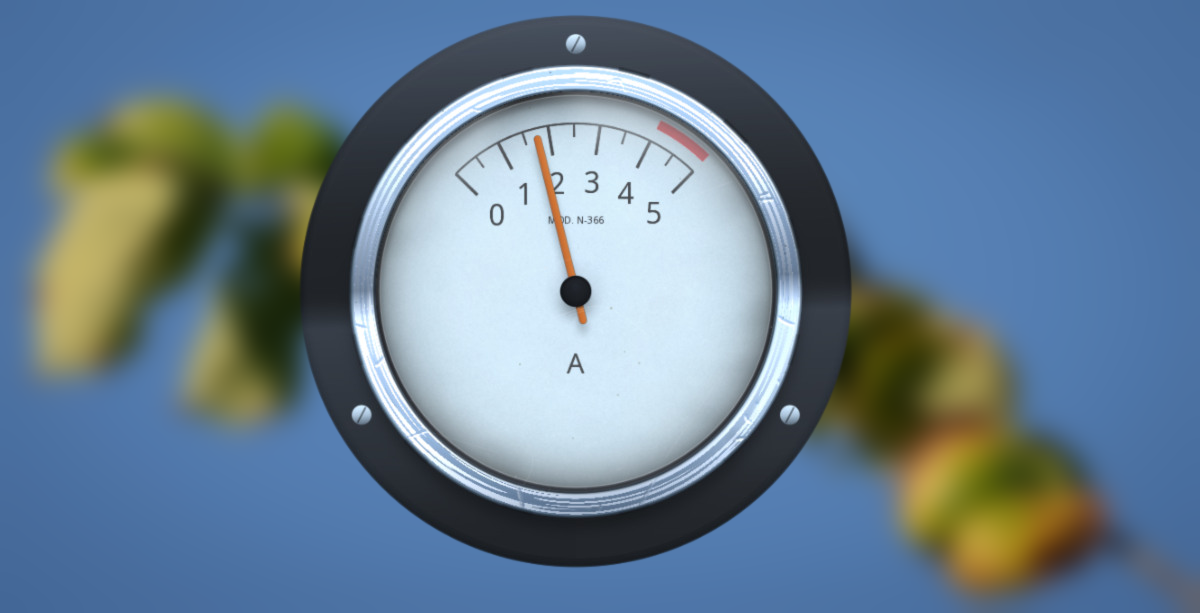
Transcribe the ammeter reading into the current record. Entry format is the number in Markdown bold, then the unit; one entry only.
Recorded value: **1.75** A
